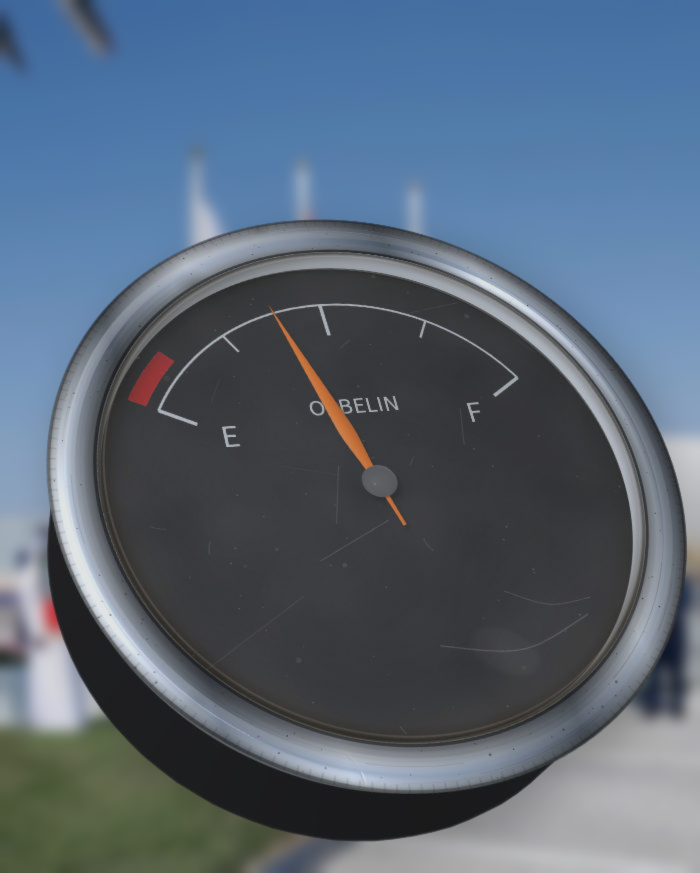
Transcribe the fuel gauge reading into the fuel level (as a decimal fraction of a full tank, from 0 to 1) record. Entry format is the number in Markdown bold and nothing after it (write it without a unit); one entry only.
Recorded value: **0.375**
